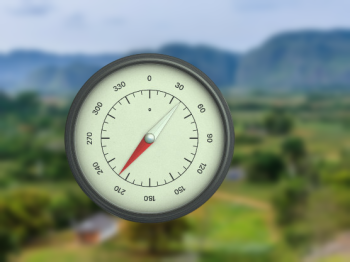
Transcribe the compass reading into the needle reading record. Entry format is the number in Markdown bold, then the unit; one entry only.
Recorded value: **220** °
